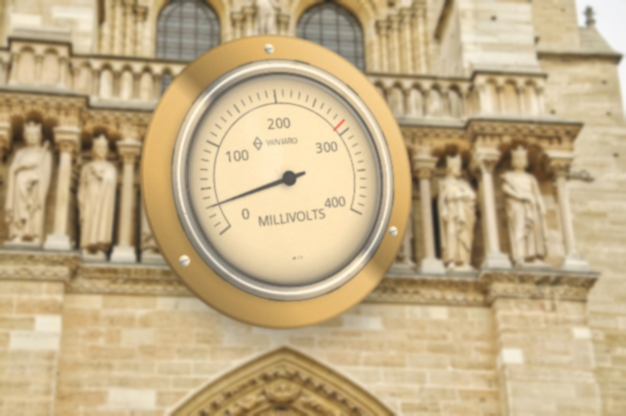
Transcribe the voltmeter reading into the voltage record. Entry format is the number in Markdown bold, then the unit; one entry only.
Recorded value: **30** mV
